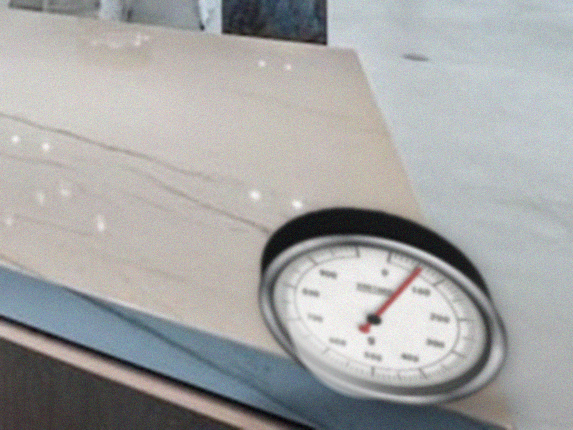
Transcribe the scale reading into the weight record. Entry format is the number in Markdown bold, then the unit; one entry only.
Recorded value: **50** g
